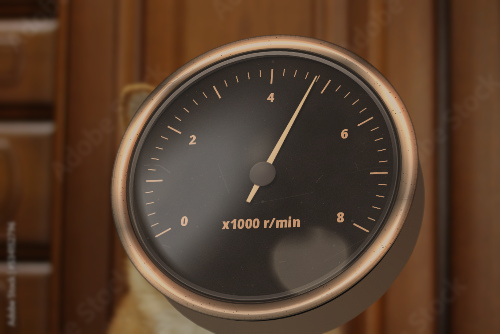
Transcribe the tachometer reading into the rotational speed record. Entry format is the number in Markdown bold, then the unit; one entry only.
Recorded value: **4800** rpm
